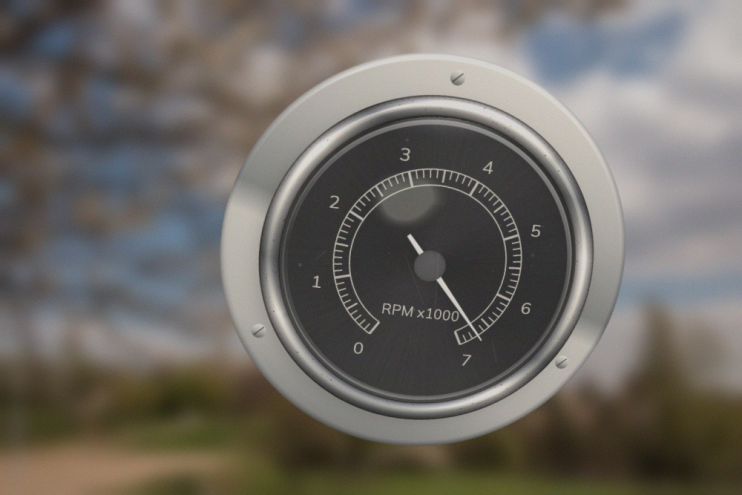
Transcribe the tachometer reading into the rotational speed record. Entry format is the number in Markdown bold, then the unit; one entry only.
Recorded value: **6700** rpm
